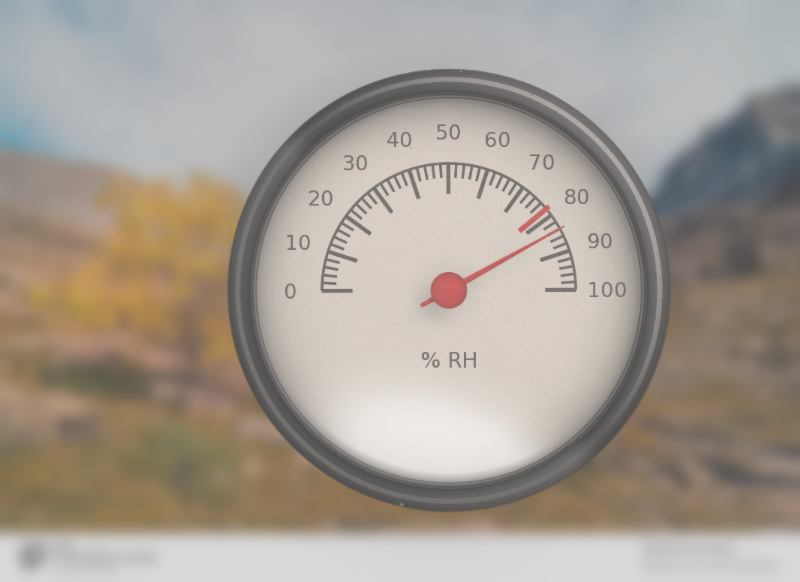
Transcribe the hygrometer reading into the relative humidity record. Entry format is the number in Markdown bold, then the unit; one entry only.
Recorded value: **84** %
